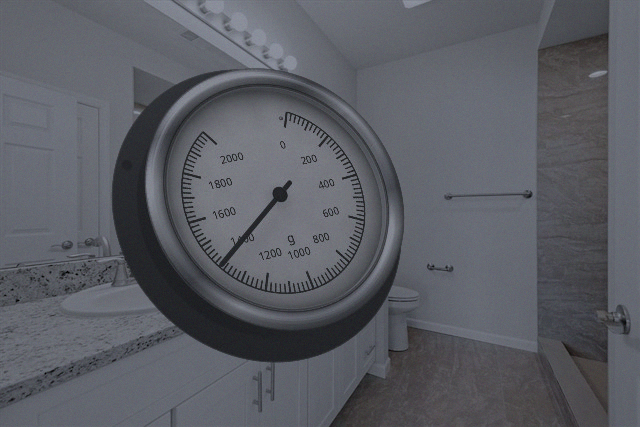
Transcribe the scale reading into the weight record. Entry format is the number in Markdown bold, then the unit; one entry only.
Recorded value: **1400** g
